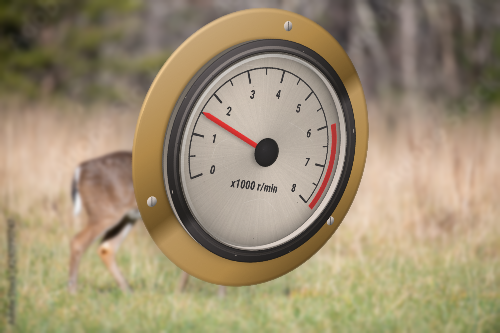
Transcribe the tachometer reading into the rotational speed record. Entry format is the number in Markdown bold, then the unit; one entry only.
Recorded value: **1500** rpm
